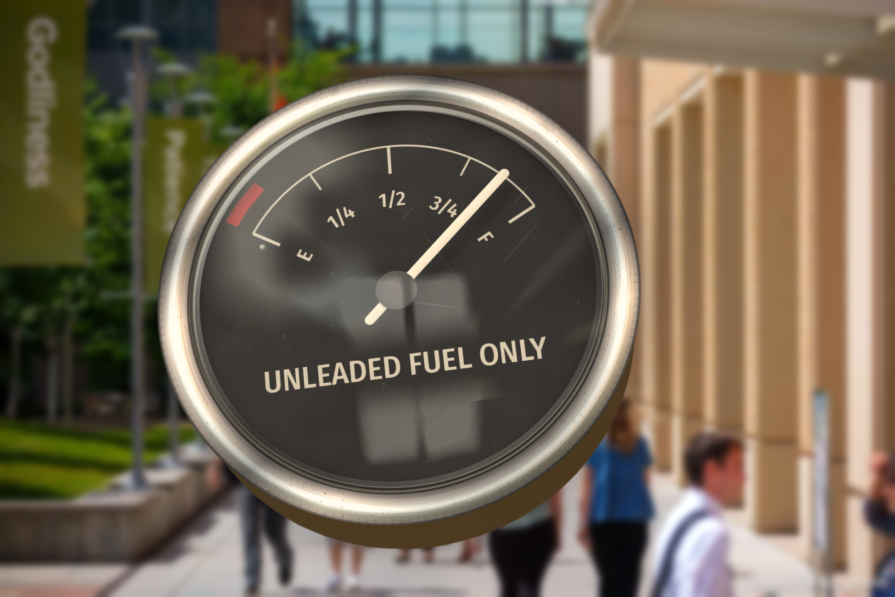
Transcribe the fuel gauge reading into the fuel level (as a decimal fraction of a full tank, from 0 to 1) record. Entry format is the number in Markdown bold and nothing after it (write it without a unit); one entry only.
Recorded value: **0.875**
